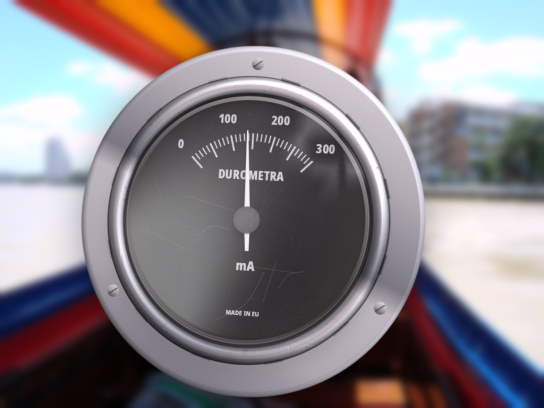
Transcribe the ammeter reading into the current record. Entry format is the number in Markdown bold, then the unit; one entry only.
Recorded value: **140** mA
